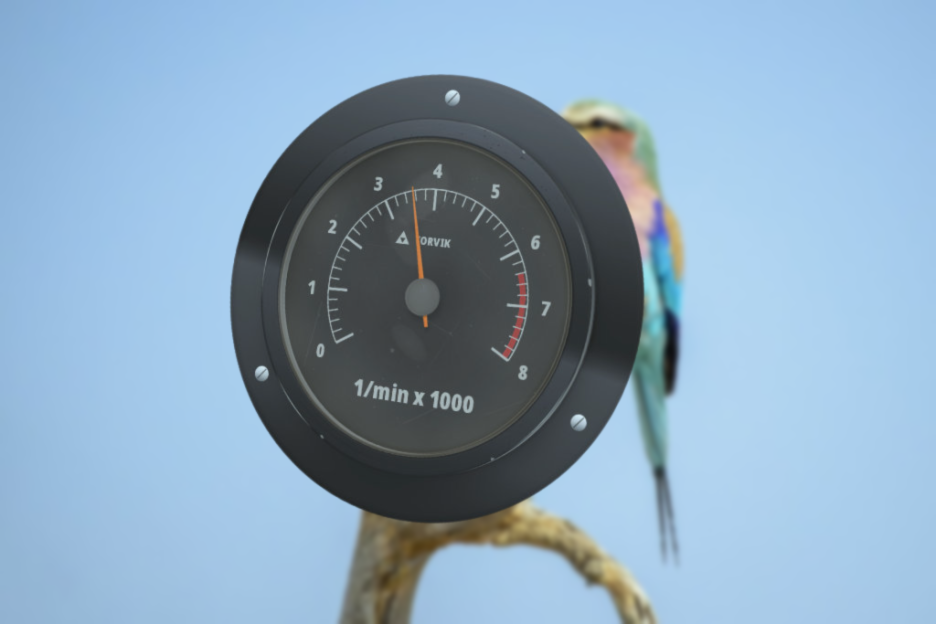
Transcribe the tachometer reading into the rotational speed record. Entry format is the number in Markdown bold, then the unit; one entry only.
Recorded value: **3600** rpm
